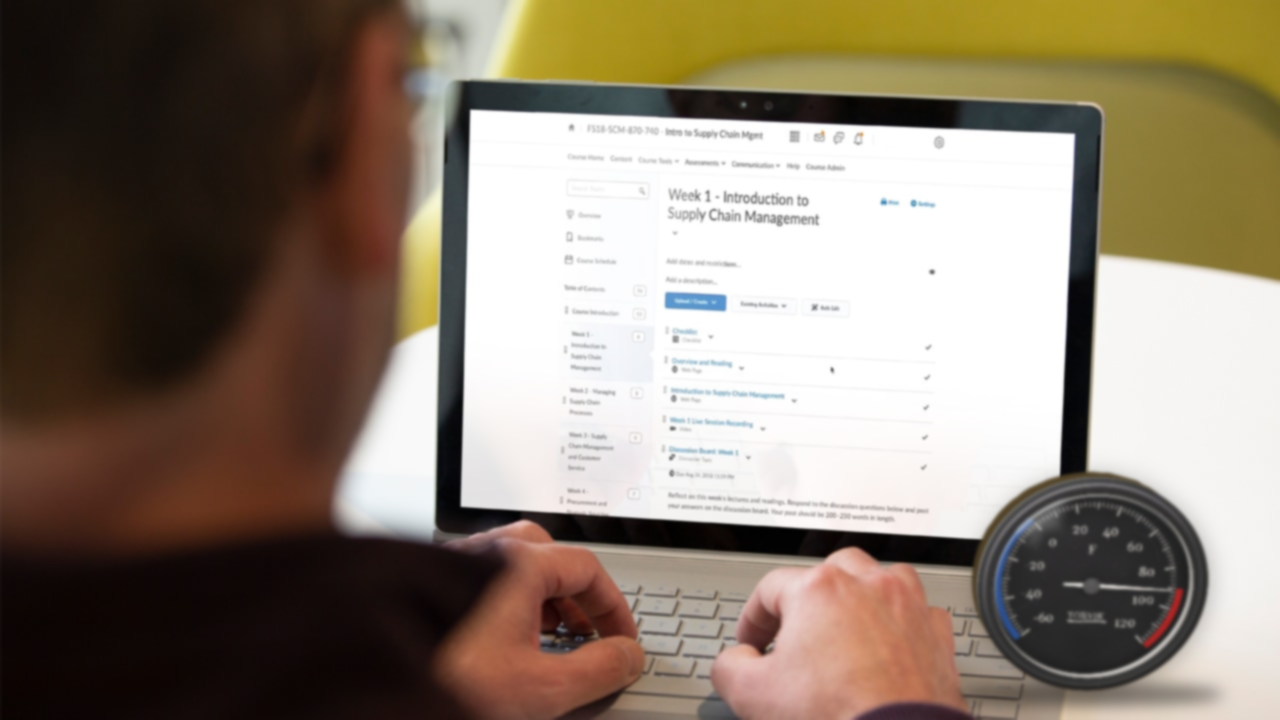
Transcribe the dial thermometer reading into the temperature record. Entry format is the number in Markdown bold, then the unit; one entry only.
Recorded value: **90** °F
